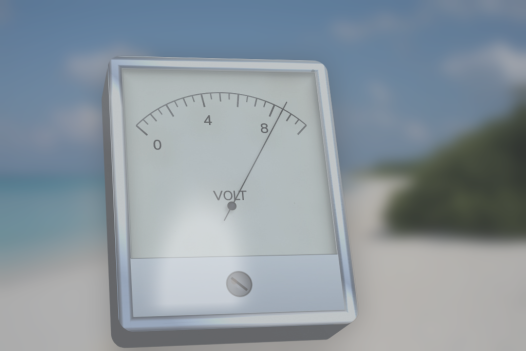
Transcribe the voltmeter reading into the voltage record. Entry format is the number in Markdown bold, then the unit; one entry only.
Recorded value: **8.5** V
